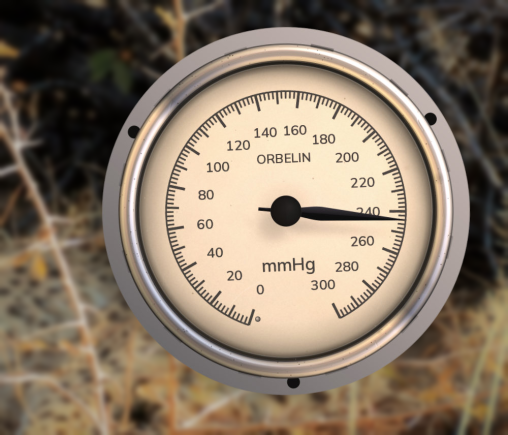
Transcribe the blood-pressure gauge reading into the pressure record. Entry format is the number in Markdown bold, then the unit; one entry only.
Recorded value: **244** mmHg
